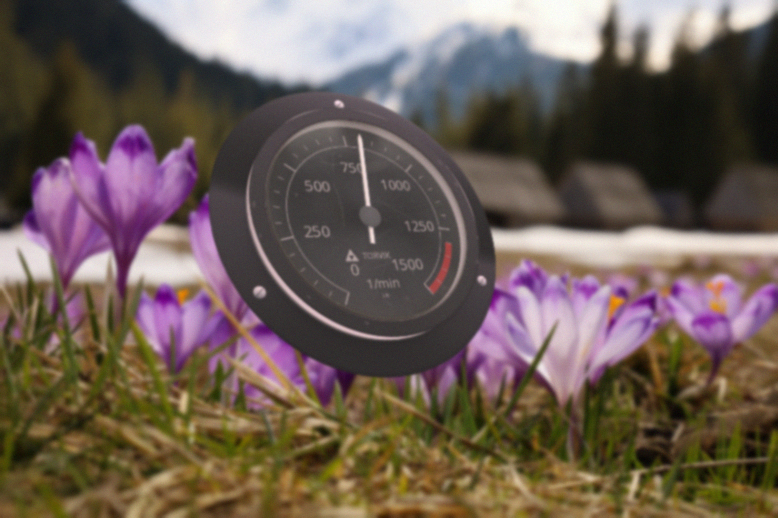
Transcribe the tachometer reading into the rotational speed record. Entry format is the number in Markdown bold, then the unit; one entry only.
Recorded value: **800** rpm
